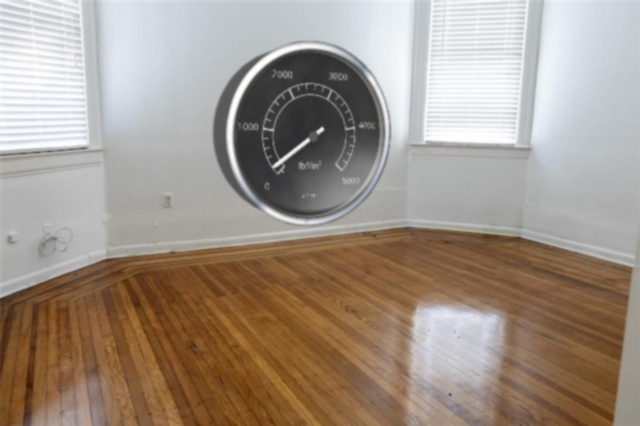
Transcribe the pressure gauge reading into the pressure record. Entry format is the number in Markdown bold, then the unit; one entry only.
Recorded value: **200** psi
